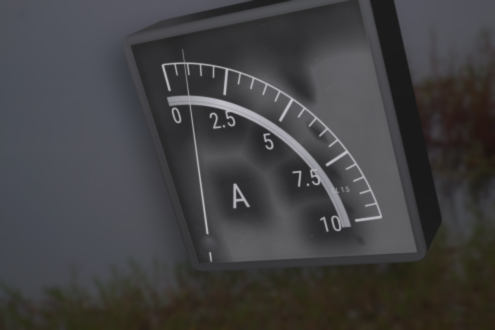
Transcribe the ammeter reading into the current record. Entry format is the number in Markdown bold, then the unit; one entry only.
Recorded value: **1** A
